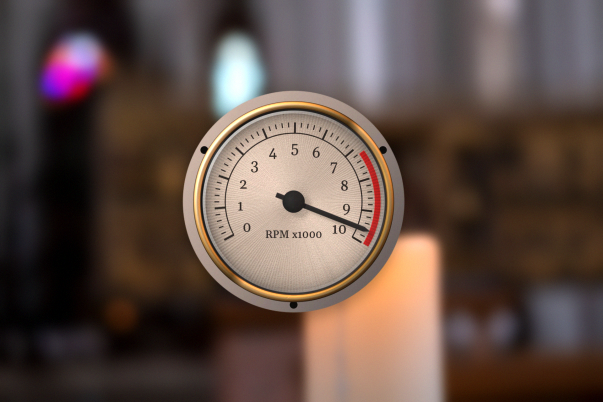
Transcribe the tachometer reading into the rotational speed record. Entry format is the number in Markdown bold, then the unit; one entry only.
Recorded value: **9600** rpm
